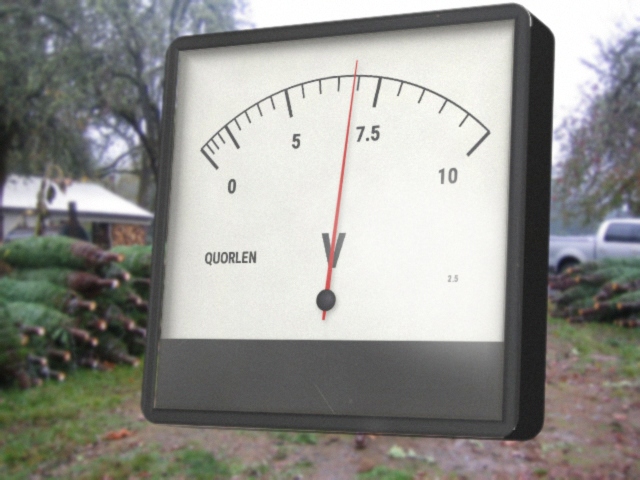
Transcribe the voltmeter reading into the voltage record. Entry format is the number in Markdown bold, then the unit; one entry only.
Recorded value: **7** V
